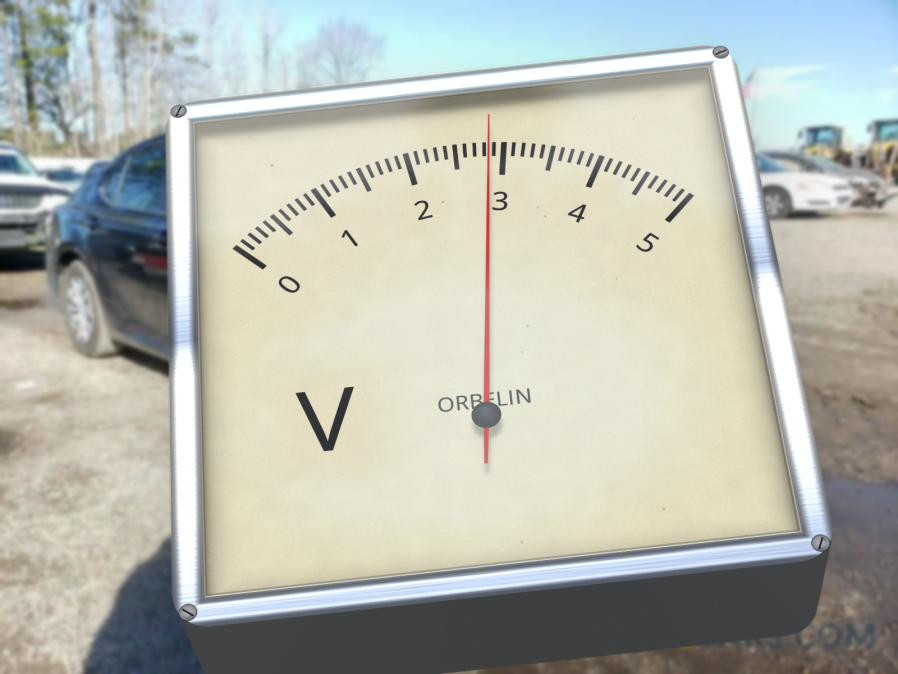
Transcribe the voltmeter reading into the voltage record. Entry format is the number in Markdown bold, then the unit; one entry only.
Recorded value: **2.85** V
